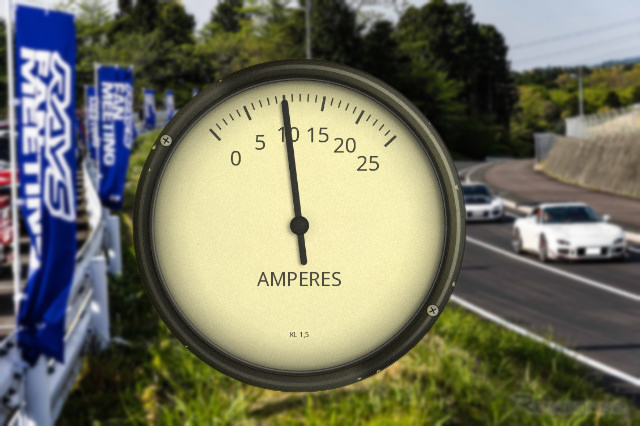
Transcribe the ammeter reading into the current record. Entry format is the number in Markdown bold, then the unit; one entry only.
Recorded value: **10** A
